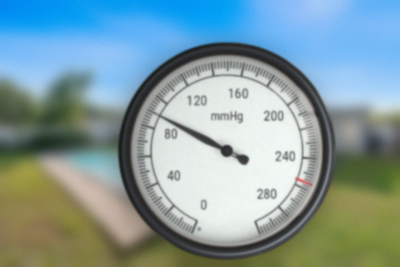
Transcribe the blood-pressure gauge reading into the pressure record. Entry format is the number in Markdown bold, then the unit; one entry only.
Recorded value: **90** mmHg
